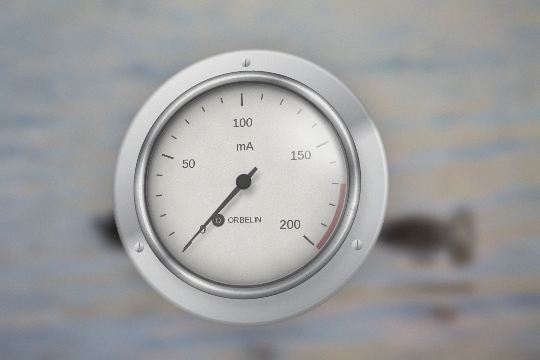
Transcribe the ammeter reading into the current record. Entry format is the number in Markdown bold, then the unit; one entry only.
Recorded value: **0** mA
